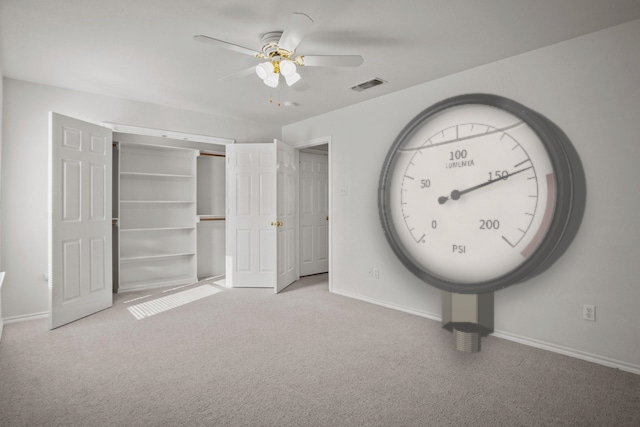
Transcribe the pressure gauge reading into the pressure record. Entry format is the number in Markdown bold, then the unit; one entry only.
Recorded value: **155** psi
